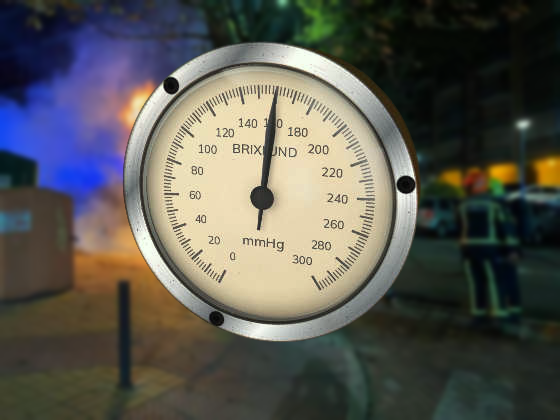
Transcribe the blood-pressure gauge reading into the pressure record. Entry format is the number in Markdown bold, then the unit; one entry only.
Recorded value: **160** mmHg
